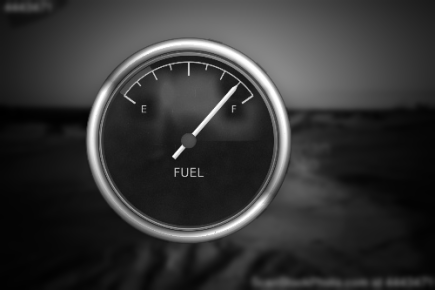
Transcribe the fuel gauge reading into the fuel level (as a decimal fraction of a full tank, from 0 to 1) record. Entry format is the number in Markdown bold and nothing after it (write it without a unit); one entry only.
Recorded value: **0.875**
